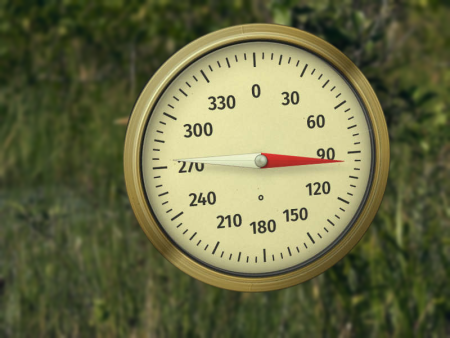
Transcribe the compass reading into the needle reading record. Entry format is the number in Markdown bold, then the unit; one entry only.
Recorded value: **95** °
